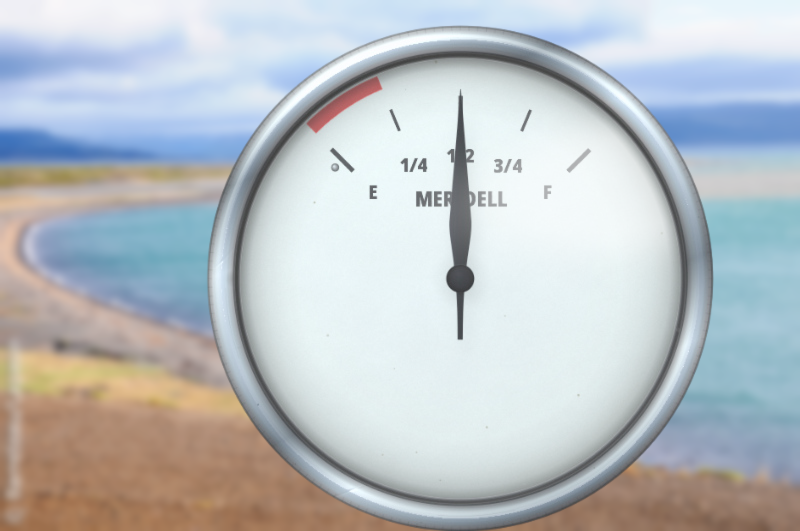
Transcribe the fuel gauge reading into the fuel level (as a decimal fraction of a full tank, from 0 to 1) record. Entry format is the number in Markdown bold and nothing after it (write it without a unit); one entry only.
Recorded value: **0.5**
